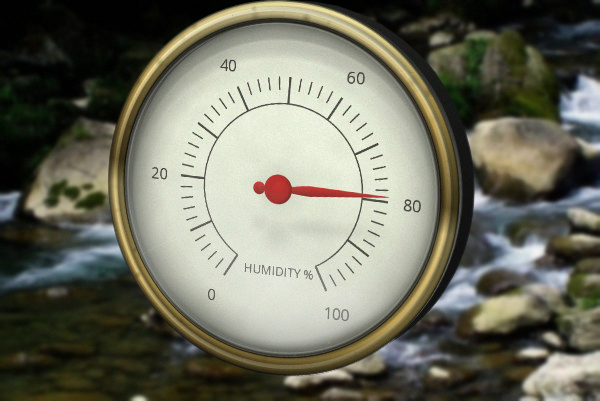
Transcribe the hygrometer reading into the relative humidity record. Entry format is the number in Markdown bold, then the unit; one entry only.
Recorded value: **79** %
